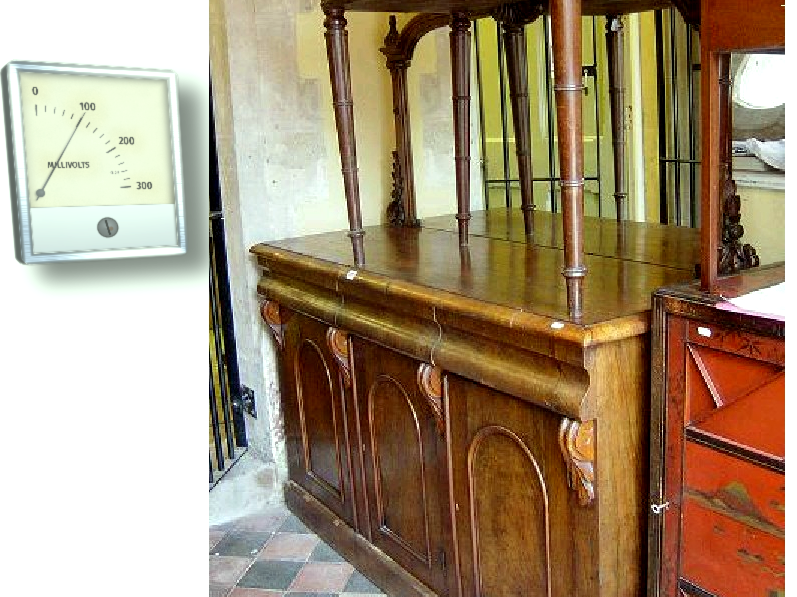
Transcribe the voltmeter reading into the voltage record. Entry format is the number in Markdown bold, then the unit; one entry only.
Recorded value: **100** mV
